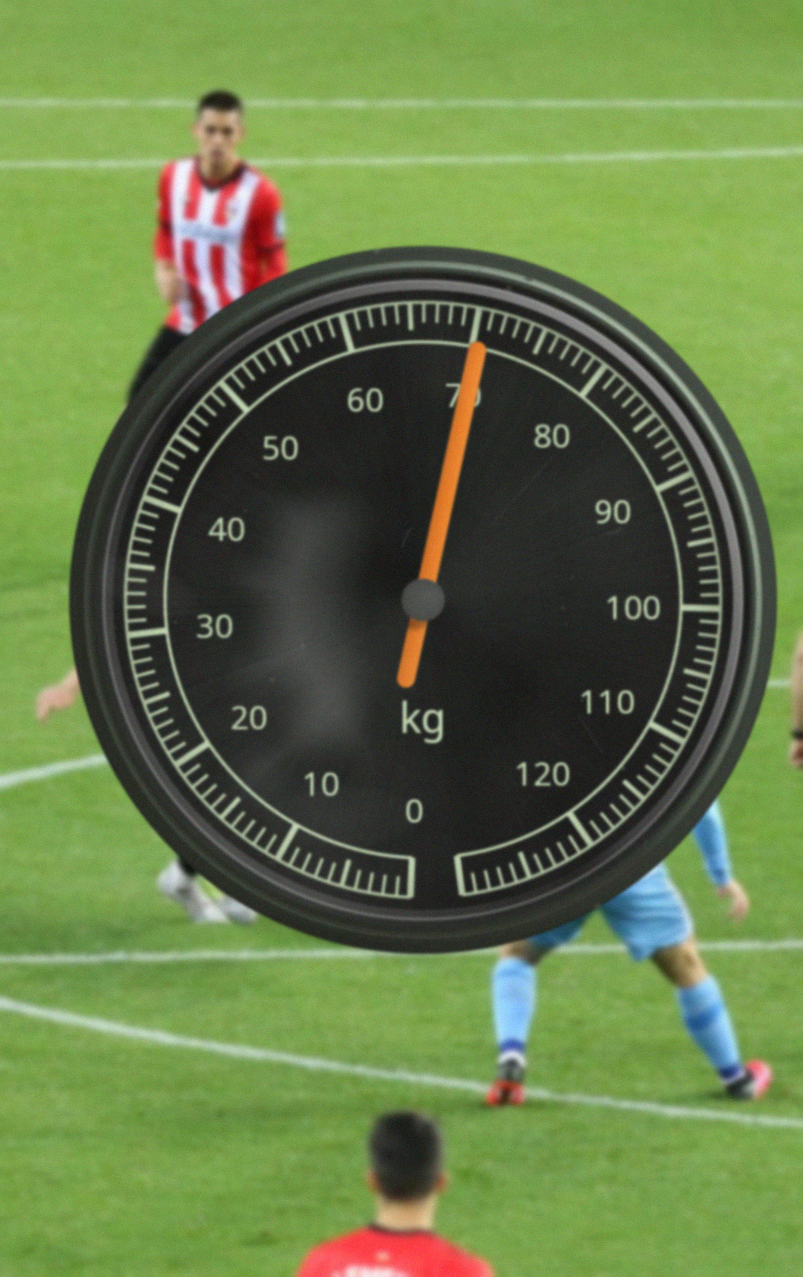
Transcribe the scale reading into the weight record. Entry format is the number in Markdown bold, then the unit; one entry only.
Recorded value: **70.5** kg
